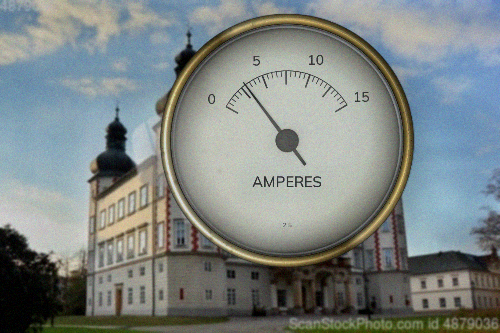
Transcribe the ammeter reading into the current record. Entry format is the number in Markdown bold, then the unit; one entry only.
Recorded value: **3** A
